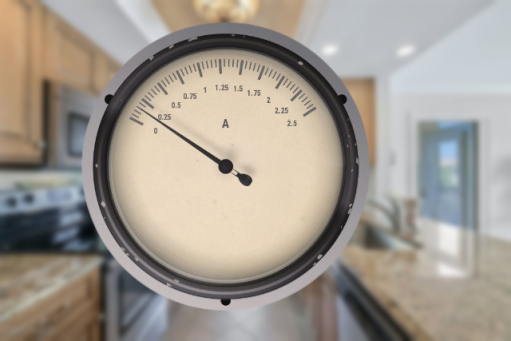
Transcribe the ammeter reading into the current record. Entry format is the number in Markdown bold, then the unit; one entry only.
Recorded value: **0.15** A
